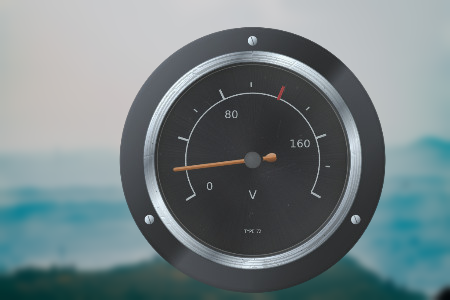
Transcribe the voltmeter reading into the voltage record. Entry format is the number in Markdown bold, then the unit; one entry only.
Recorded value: **20** V
